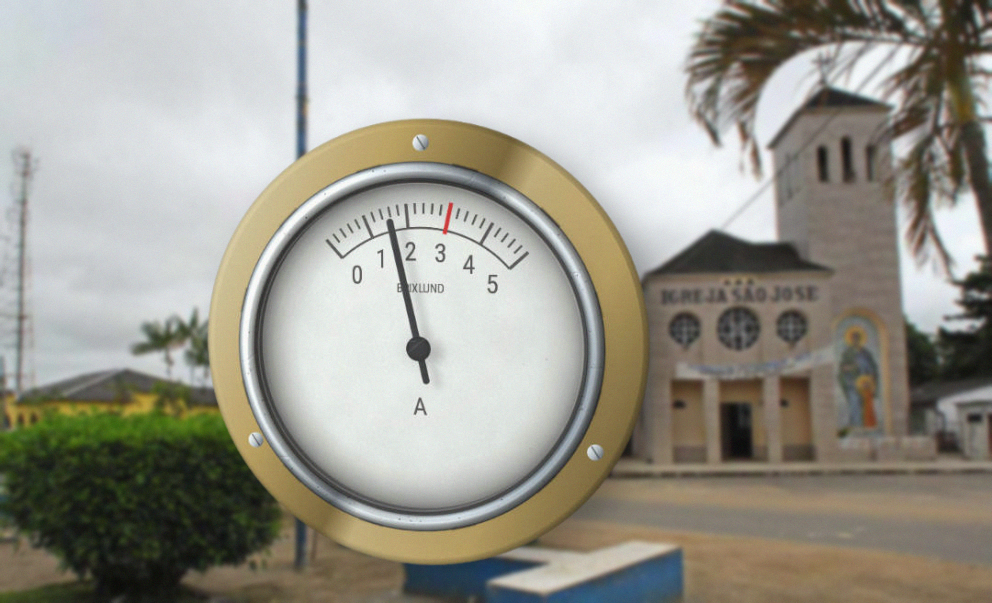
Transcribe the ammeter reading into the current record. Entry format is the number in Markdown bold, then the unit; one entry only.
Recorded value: **1.6** A
